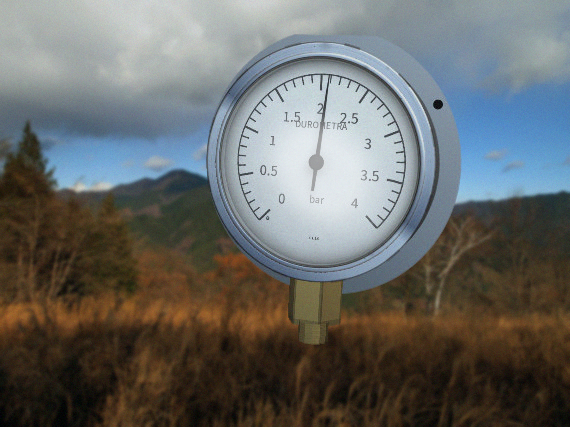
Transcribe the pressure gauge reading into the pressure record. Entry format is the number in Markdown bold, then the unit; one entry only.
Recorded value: **2.1** bar
